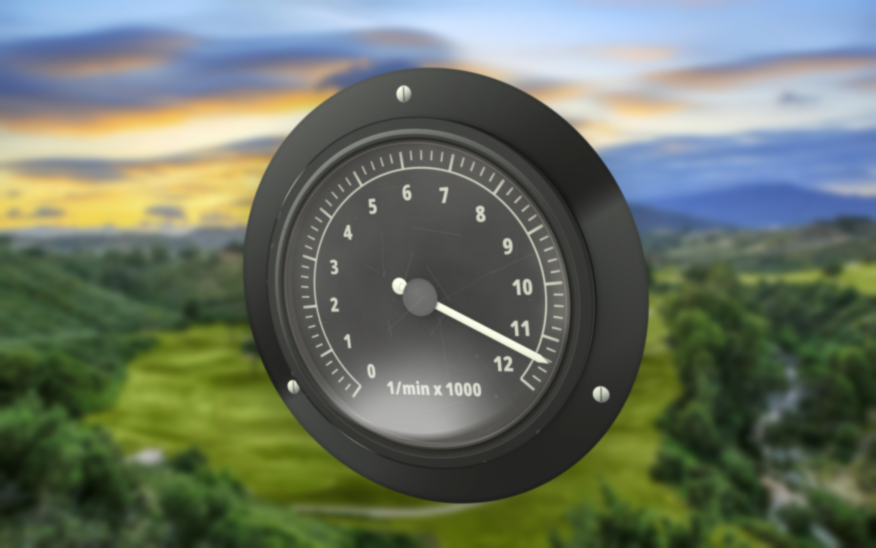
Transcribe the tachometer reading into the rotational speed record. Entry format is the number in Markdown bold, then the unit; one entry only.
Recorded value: **11400** rpm
